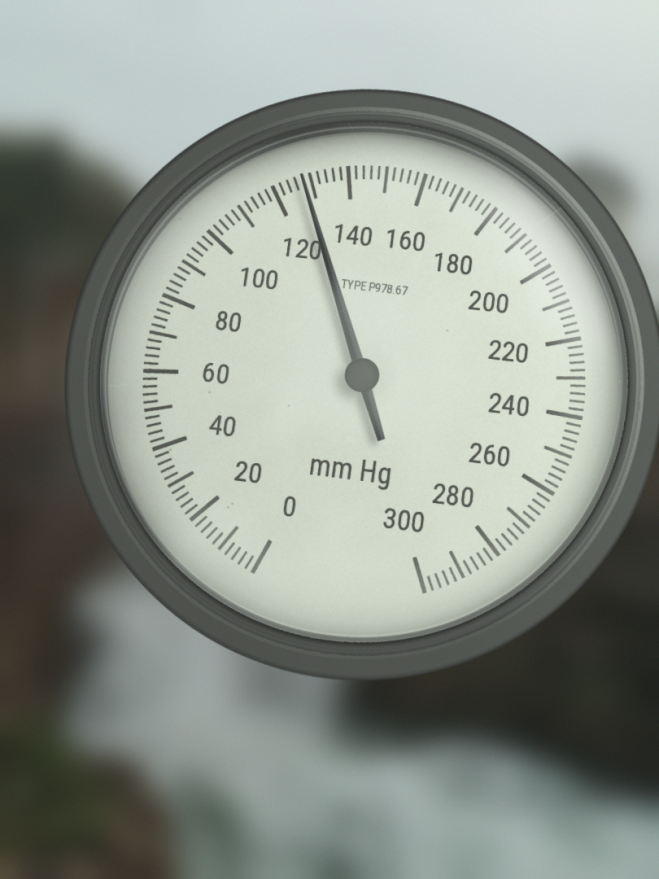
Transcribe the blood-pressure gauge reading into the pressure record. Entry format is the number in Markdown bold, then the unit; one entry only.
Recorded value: **128** mmHg
